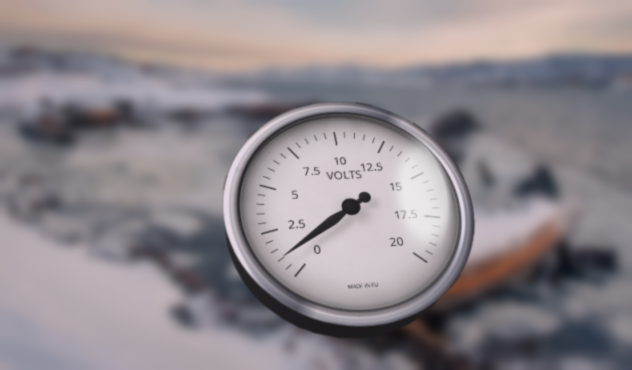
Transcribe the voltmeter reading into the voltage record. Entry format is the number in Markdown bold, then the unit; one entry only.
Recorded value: **1** V
